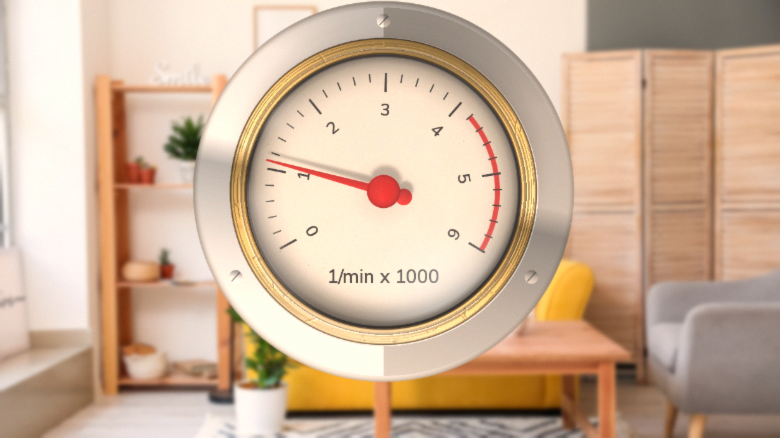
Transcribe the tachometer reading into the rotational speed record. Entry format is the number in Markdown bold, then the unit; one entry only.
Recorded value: **1100** rpm
